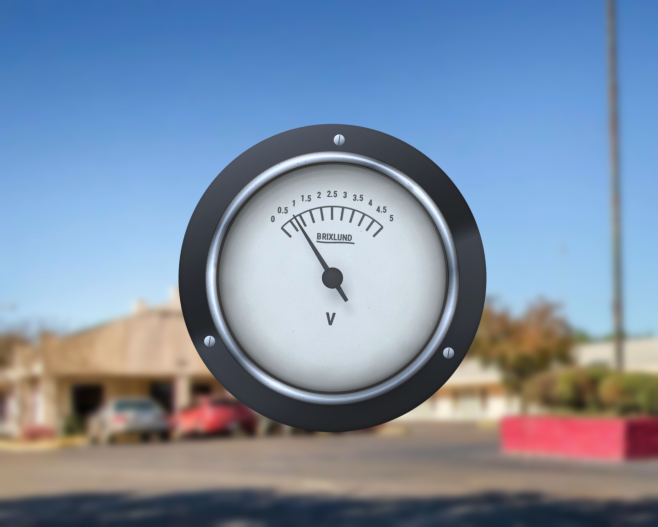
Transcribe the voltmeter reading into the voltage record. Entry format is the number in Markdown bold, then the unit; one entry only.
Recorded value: **0.75** V
